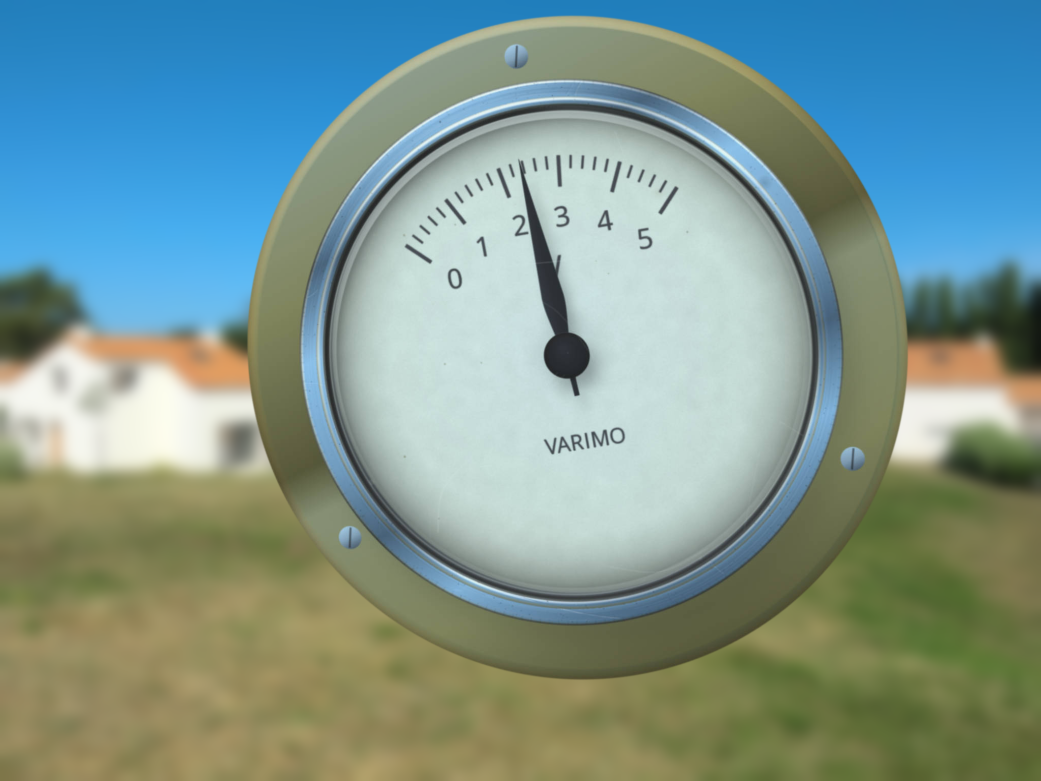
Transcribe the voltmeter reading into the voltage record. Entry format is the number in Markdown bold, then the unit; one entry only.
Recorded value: **2.4** V
